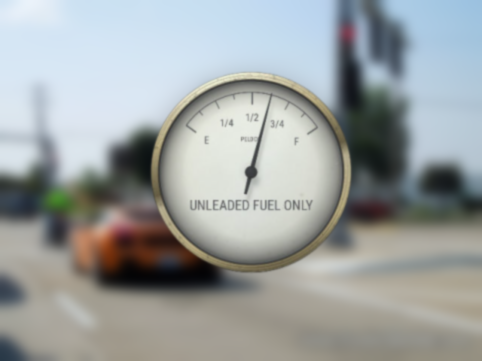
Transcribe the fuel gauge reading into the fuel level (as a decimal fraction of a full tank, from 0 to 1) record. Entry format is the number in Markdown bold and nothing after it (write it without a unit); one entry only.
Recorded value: **0.625**
